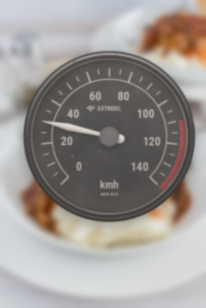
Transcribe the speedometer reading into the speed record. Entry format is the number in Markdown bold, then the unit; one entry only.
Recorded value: **30** km/h
